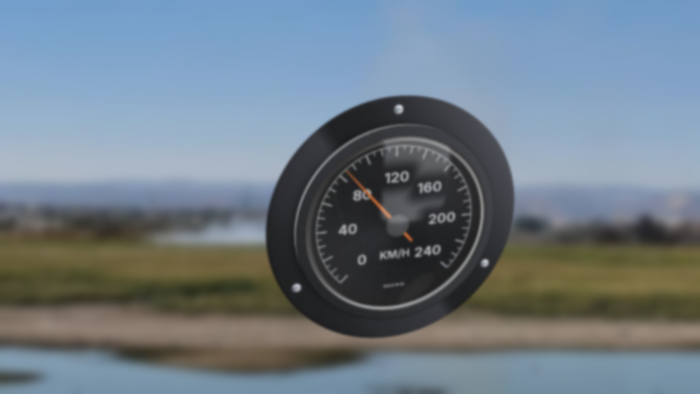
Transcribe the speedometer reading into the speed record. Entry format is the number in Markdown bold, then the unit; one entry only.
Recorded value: **85** km/h
